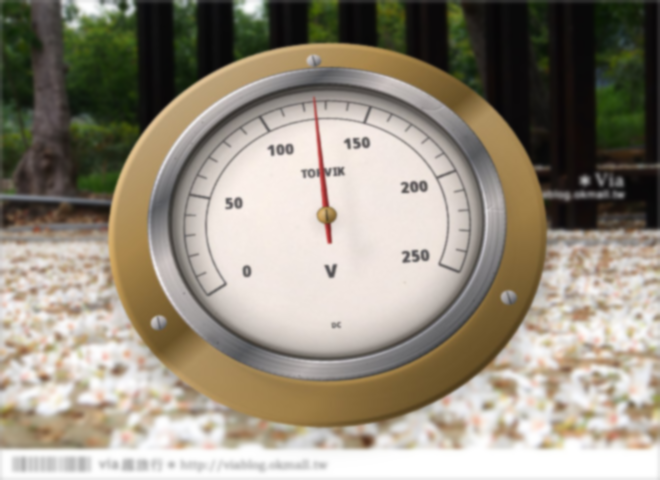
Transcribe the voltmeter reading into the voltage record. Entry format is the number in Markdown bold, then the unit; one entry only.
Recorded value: **125** V
